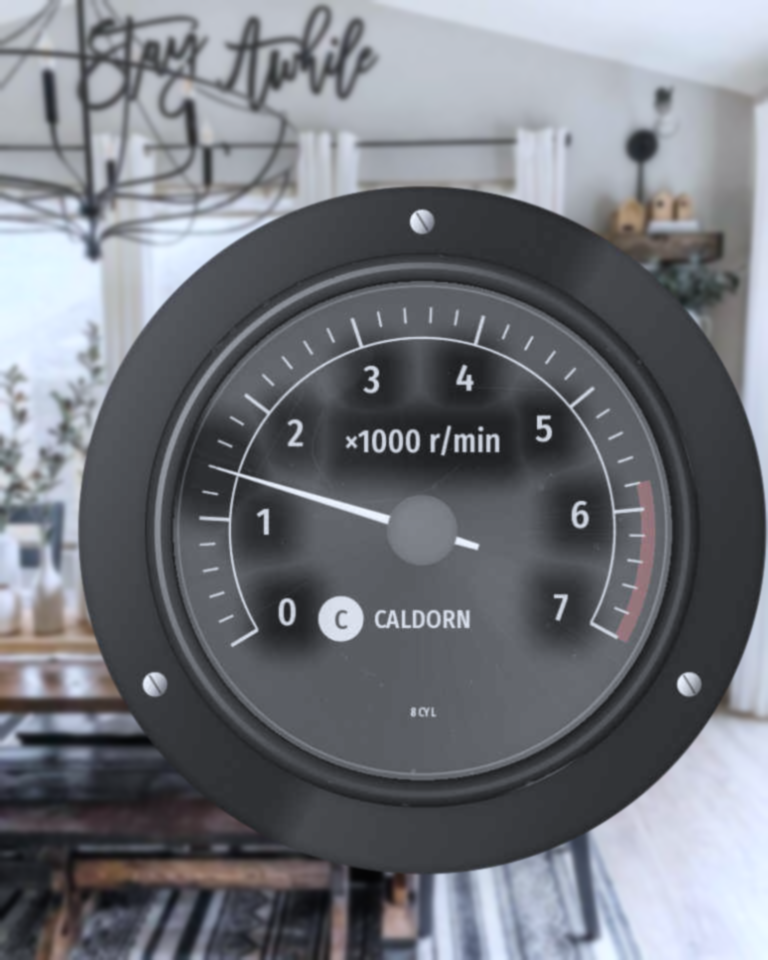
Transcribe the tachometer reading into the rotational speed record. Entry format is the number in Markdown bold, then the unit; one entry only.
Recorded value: **1400** rpm
